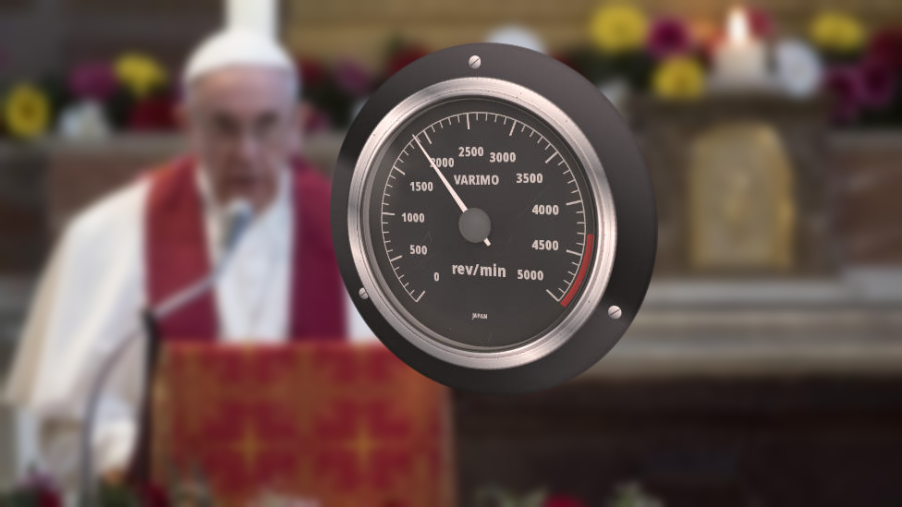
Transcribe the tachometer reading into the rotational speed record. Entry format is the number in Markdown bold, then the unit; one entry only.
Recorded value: **1900** rpm
